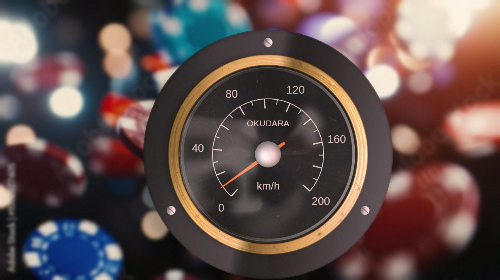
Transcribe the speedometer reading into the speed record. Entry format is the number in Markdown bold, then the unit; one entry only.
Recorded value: **10** km/h
